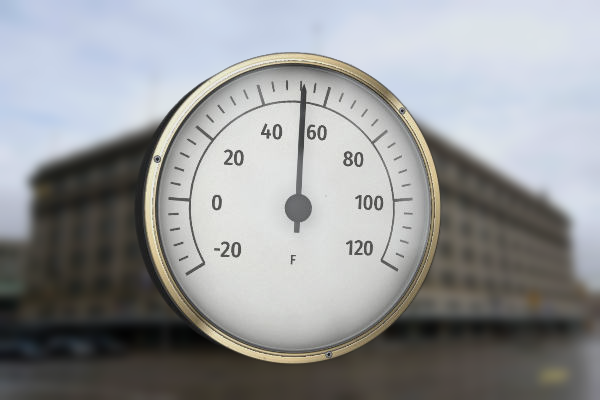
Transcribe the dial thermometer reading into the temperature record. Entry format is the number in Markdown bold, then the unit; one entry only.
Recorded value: **52** °F
